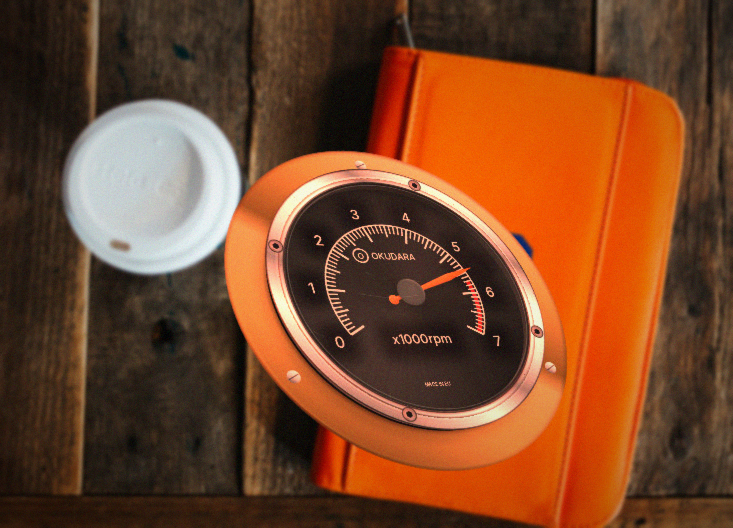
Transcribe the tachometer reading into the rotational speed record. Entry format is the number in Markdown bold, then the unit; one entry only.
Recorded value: **5500** rpm
